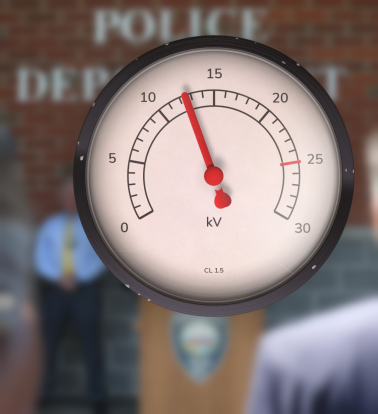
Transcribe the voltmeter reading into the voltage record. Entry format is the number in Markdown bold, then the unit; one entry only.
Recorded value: **12.5** kV
